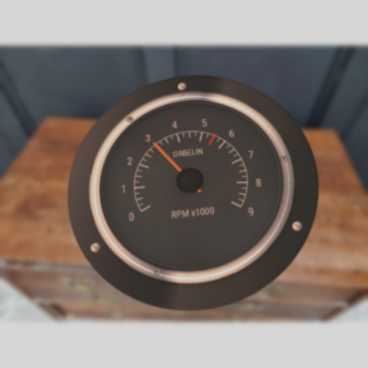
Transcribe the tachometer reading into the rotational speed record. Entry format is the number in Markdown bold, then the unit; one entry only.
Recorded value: **3000** rpm
